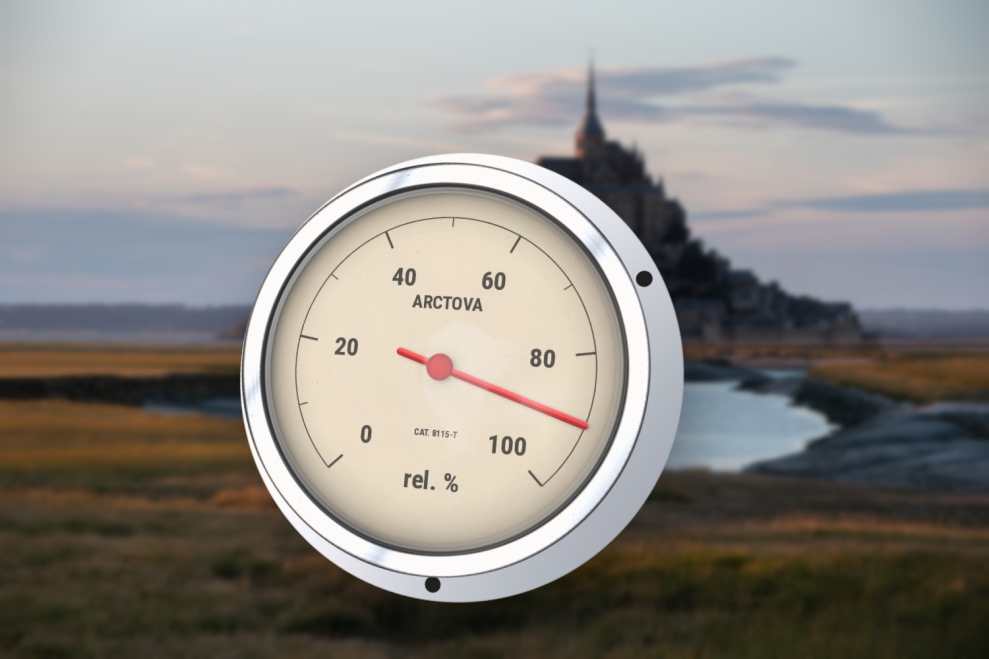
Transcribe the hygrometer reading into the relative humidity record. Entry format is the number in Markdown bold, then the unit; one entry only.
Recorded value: **90** %
